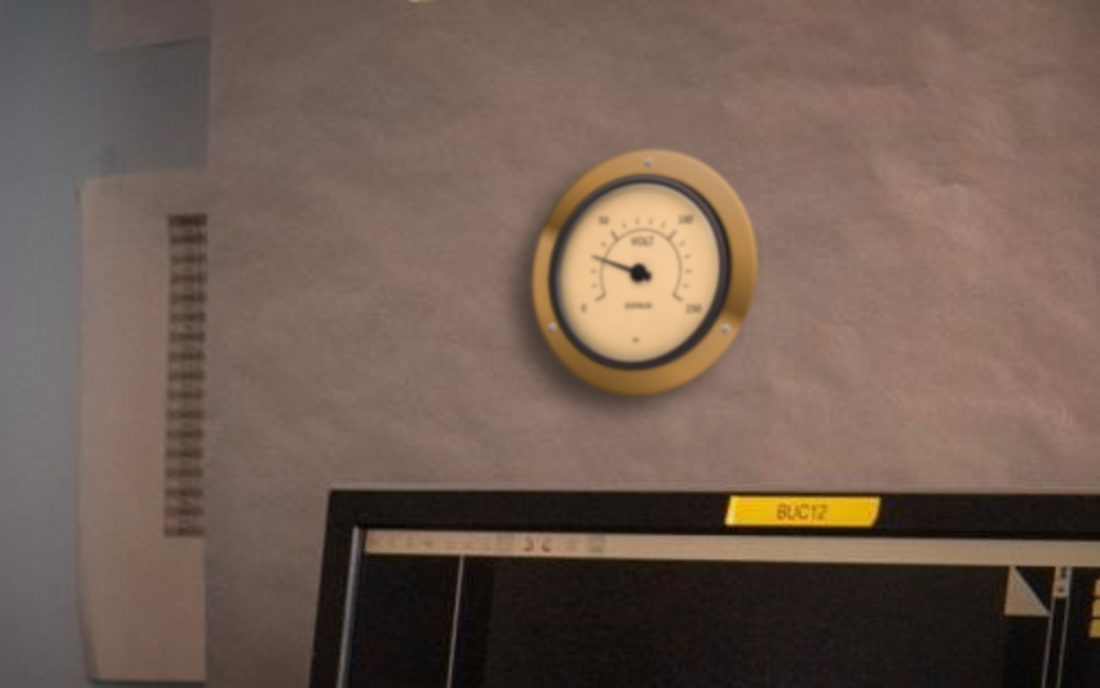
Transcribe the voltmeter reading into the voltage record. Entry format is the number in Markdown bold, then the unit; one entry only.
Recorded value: **30** V
